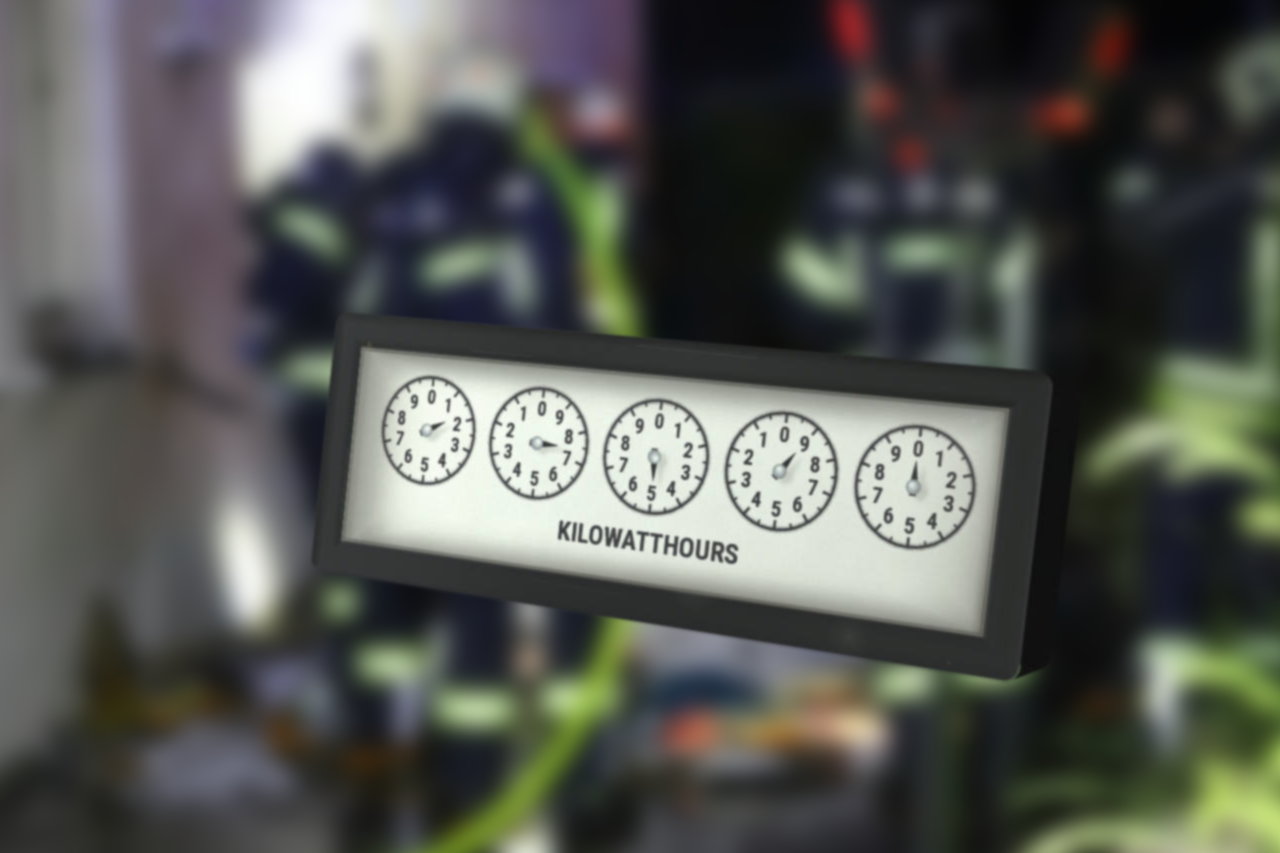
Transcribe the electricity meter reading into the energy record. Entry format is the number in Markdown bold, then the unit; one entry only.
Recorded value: **17490** kWh
